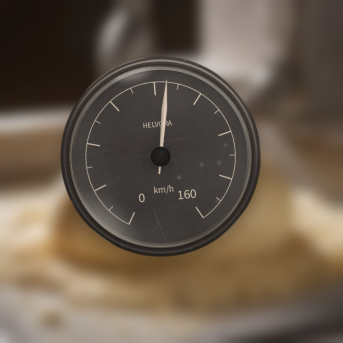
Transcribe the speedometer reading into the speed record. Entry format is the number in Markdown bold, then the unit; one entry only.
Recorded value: **85** km/h
